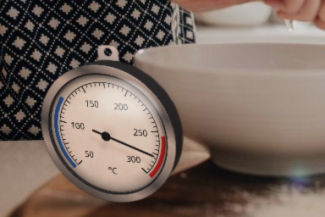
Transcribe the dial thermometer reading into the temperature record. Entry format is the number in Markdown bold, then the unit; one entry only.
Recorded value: **275** °C
